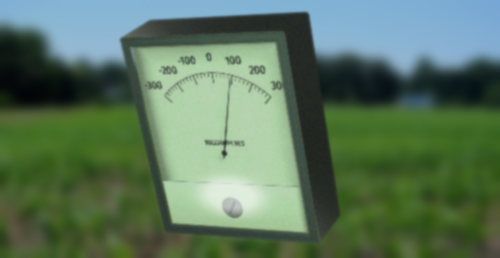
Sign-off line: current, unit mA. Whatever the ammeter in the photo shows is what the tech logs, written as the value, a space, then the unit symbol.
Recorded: 100 mA
